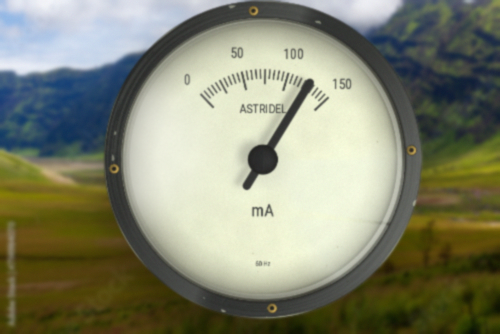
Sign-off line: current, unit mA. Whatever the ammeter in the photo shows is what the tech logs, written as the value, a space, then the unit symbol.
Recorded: 125 mA
